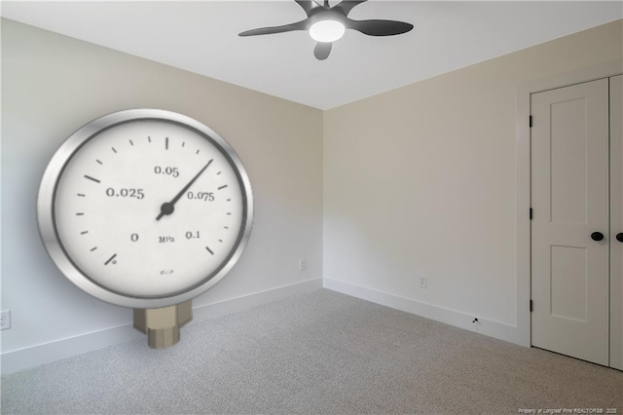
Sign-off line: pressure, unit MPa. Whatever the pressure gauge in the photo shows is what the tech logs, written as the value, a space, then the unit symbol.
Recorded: 0.065 MPa
